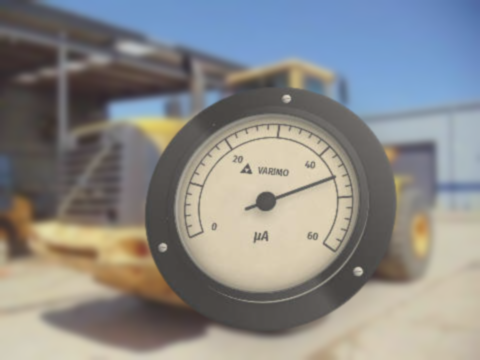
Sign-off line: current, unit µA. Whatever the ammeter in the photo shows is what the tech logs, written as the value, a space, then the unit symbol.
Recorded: 46 µA
